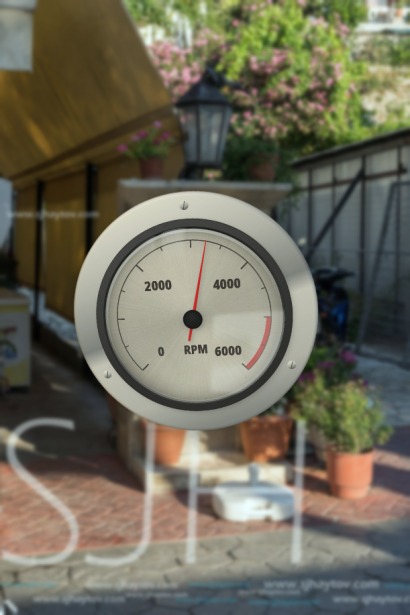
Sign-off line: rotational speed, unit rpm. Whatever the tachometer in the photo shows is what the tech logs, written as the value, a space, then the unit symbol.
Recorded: 3250 rpm
